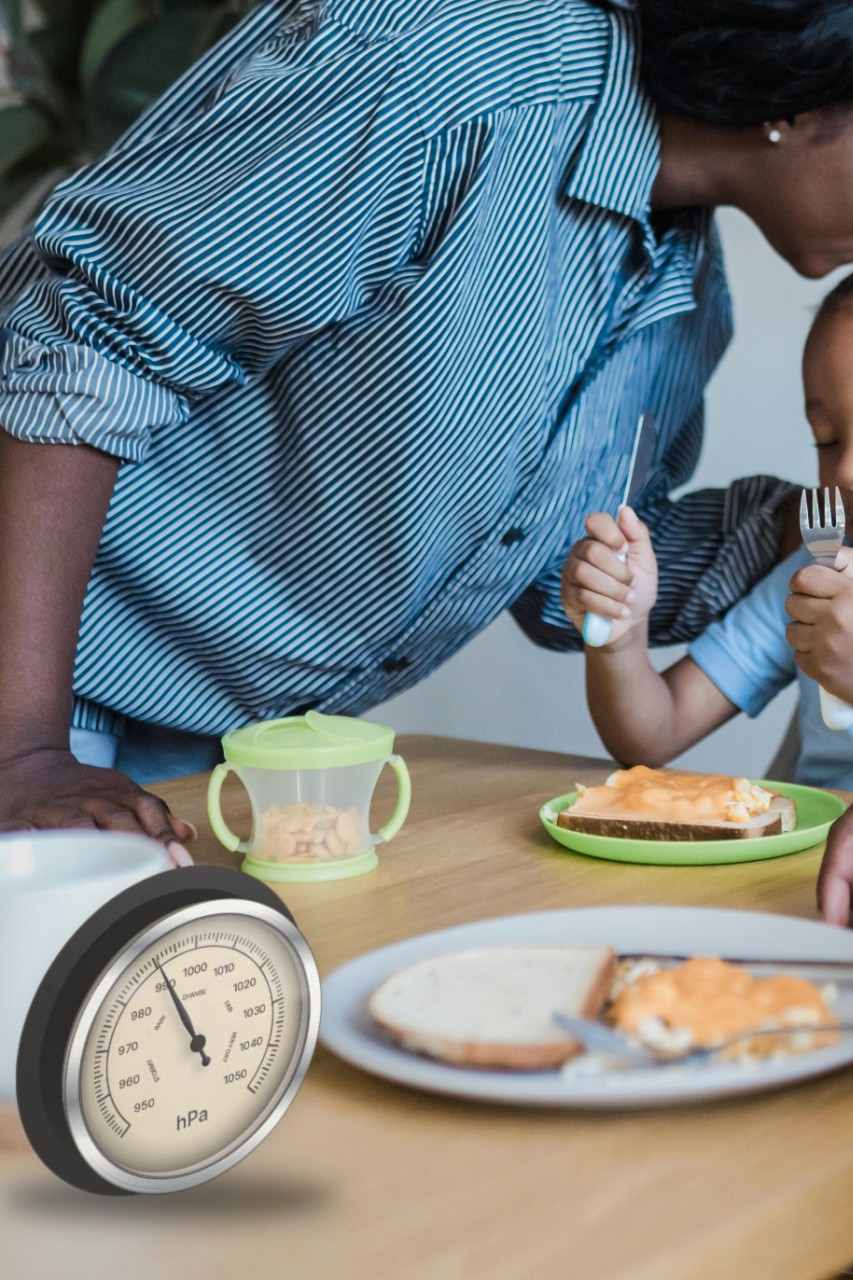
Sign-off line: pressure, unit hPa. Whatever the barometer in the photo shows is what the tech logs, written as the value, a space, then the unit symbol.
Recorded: 990 hPa
